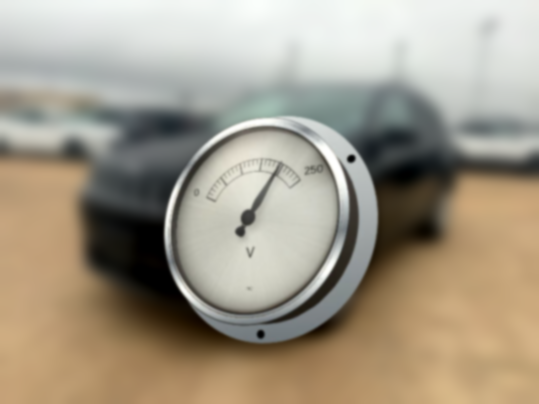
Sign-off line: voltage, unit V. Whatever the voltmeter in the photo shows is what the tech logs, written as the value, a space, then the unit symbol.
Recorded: 200 V
